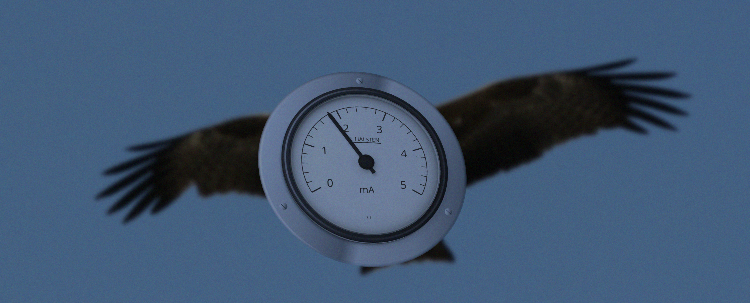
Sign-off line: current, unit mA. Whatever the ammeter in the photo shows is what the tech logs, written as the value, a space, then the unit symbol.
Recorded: 1.8 mA
